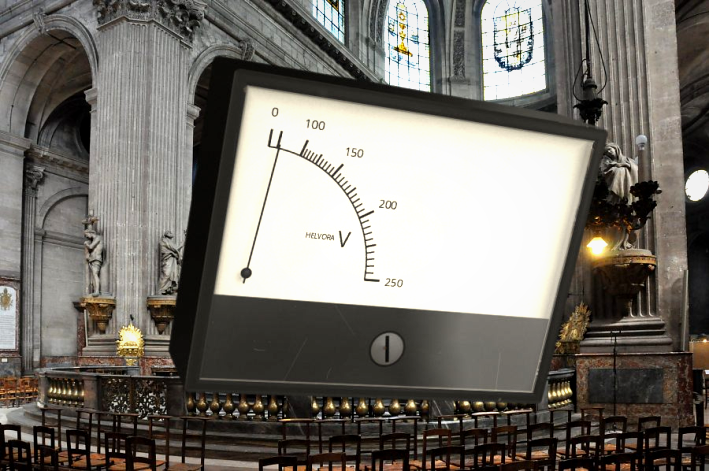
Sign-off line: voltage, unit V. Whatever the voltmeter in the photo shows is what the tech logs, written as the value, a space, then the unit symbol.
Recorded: 50 V
